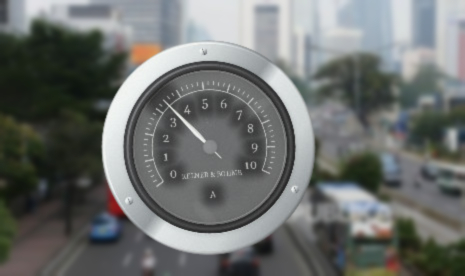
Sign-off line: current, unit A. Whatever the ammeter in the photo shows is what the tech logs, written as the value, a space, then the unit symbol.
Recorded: 3.4 A
